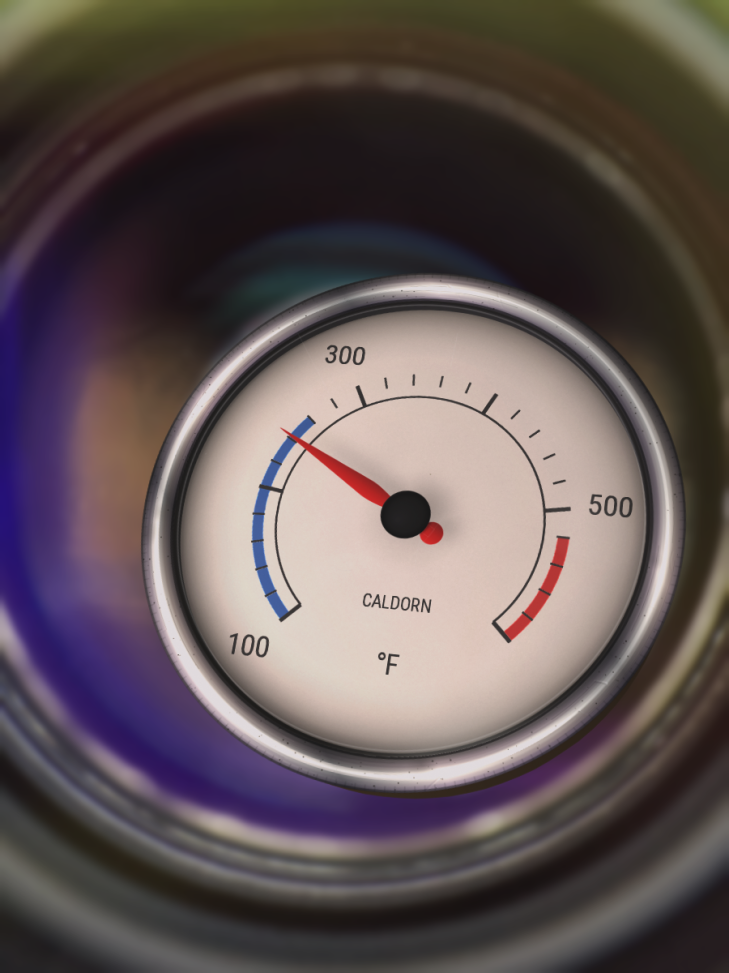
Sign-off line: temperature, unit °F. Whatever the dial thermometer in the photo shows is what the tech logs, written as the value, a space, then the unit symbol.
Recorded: 240 °F
